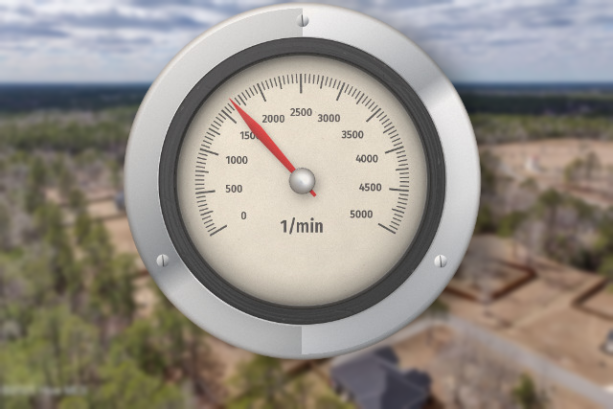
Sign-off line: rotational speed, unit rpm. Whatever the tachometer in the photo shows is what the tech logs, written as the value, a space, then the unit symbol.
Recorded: 1650 rpm
